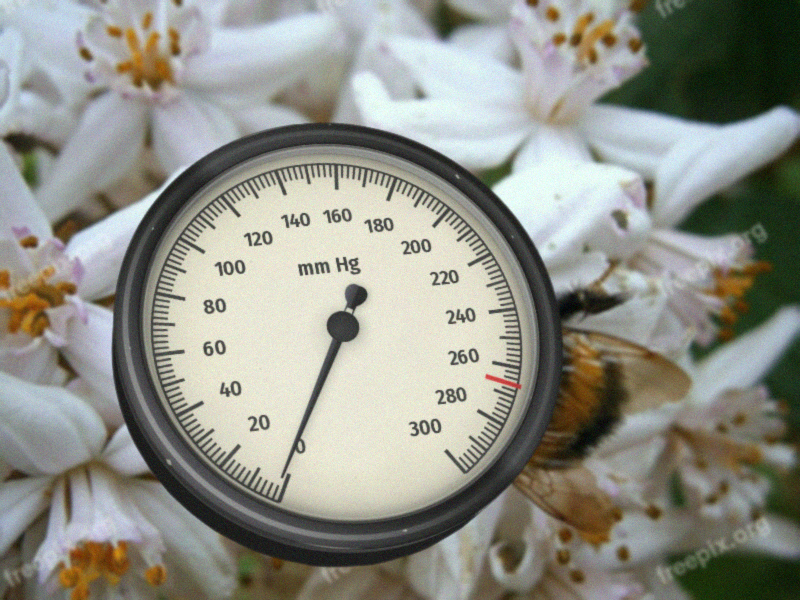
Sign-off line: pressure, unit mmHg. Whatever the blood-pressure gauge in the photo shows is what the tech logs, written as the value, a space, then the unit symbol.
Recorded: 2 mmHg
